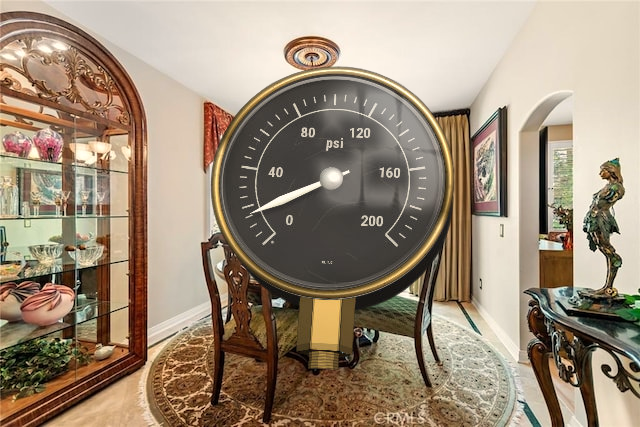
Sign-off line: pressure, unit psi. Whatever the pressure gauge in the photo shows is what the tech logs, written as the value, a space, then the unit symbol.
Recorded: 15 psi
